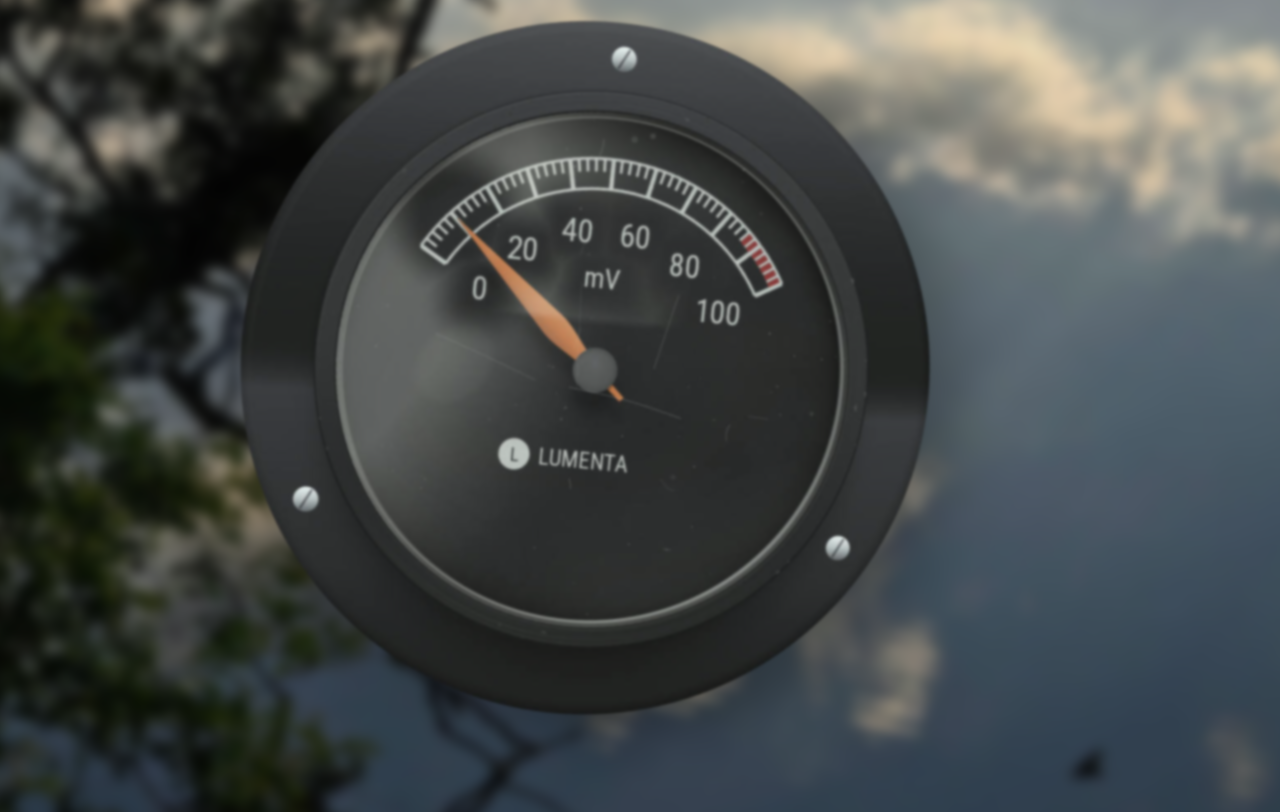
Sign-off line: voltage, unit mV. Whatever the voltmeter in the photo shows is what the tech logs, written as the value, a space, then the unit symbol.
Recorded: 10 mV
